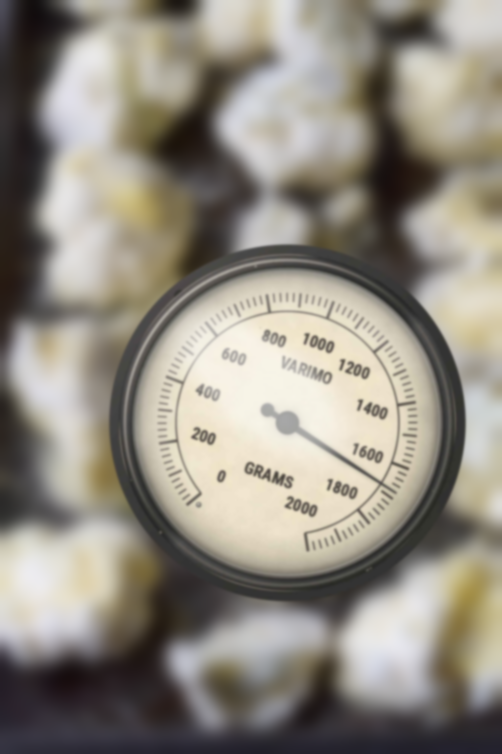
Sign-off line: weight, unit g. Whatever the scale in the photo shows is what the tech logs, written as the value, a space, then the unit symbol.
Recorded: 1680 g
